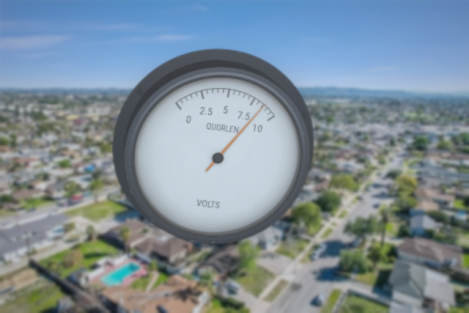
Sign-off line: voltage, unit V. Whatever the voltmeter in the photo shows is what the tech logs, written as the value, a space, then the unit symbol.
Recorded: 8.5 V
